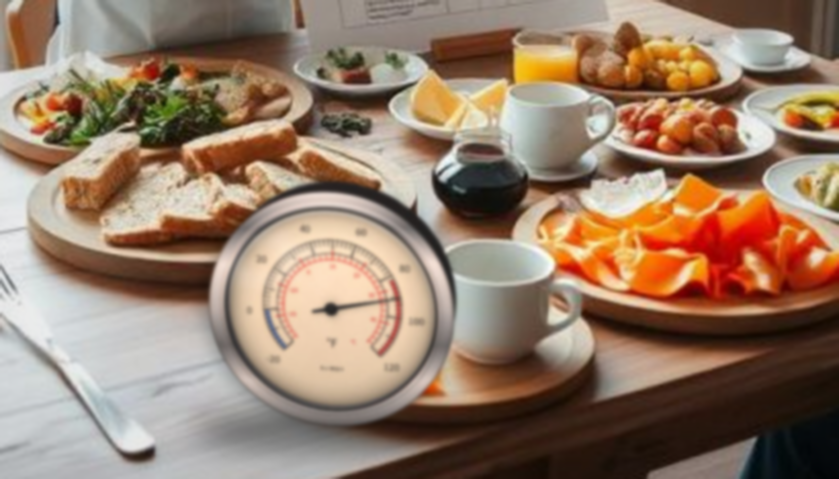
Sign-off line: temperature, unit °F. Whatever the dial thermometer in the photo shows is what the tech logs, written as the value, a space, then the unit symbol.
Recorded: 90 °F
